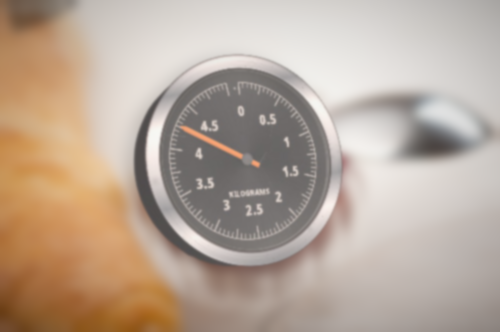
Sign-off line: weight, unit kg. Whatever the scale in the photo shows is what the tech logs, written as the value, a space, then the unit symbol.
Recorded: 4.25 kg
